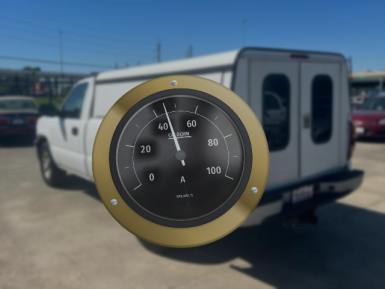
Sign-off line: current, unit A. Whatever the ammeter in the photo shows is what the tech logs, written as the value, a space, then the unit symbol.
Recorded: 45 A
